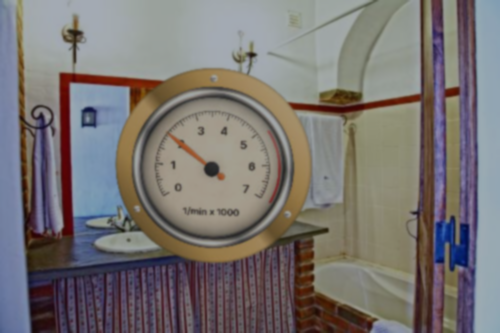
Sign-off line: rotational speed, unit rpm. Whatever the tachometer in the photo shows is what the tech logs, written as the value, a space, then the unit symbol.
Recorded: 2000 rpm
